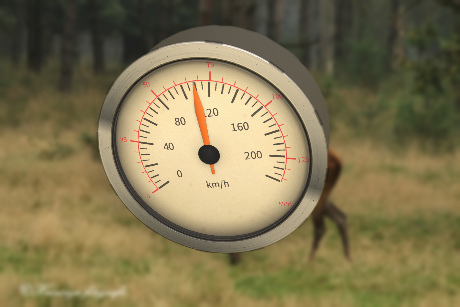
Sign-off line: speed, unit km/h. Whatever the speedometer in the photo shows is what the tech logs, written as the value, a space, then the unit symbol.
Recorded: 110 km/h
